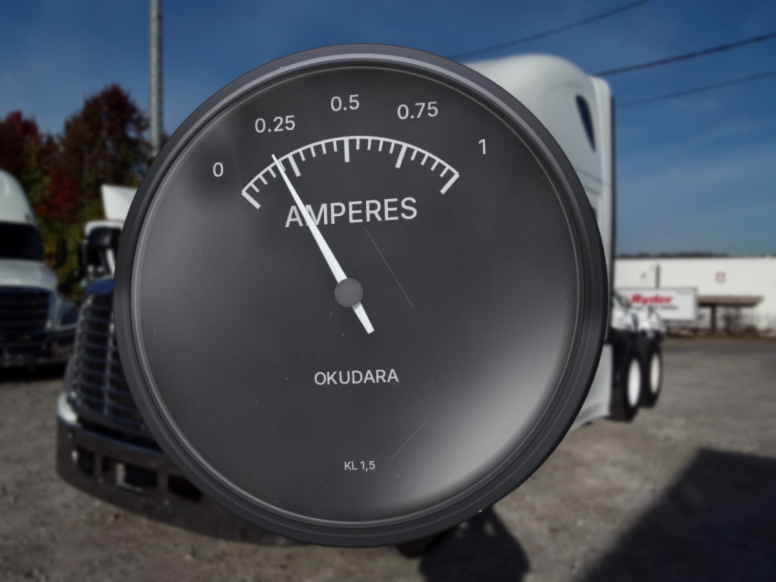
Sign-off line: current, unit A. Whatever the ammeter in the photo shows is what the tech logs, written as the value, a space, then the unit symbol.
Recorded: 0.2 A
